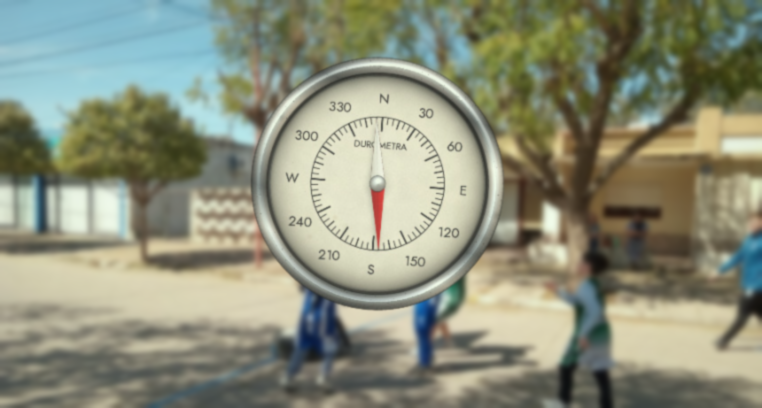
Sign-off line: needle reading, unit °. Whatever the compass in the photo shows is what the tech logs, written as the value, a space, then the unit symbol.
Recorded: 175 °
